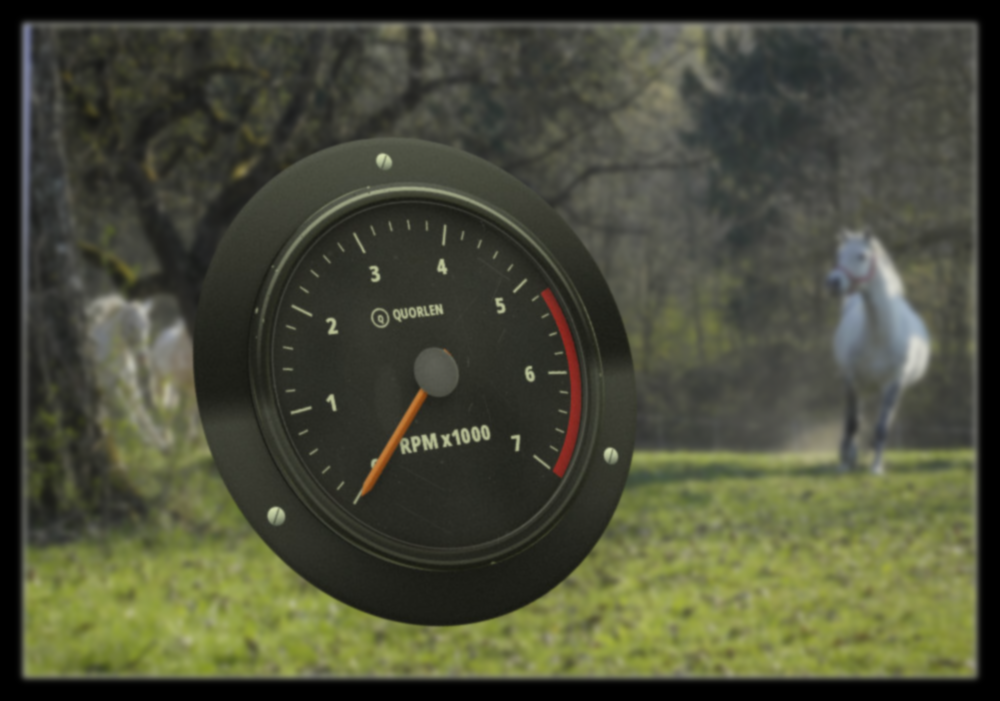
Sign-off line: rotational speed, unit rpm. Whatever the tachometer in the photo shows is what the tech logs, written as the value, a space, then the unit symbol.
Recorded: 0 rpm
